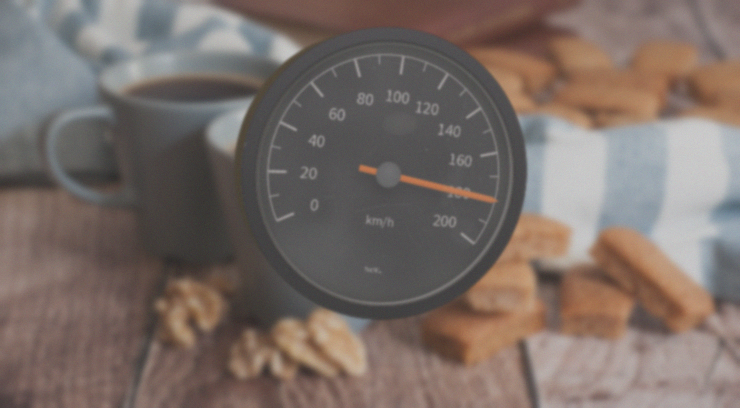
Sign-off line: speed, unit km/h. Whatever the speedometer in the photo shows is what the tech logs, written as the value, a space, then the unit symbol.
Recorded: 180 km/h
